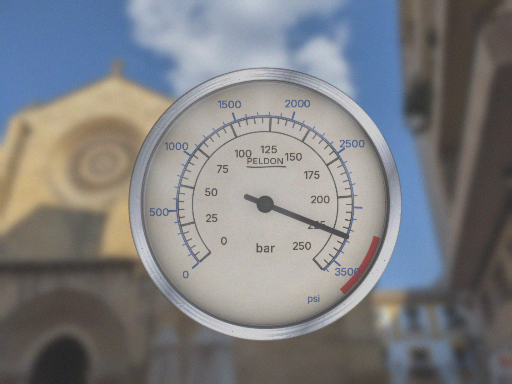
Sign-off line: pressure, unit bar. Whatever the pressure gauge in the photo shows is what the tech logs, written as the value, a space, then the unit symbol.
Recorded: 225 bar
